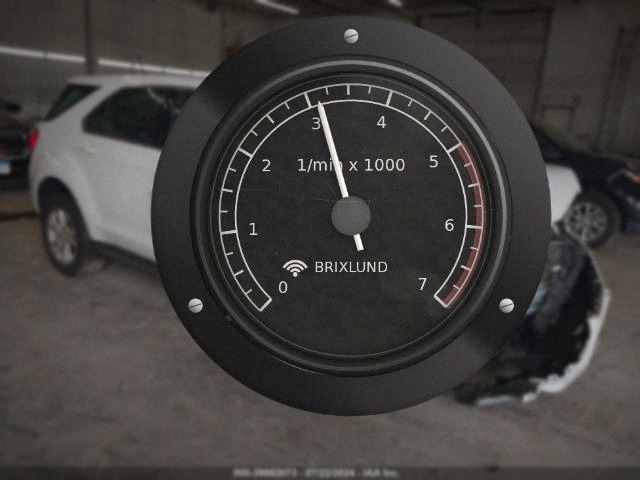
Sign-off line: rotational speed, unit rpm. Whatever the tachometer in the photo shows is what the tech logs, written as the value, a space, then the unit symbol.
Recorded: 3125 rpm
